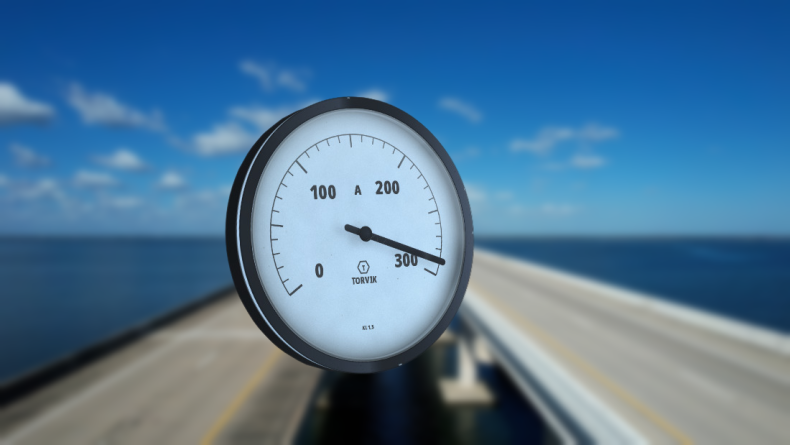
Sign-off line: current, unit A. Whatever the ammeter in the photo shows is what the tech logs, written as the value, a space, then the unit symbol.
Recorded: 290 A
